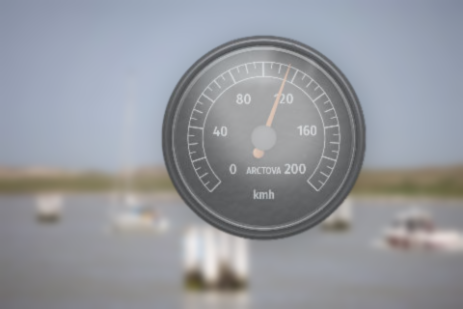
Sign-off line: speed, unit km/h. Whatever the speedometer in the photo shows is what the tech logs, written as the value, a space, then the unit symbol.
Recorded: 115 km/h
